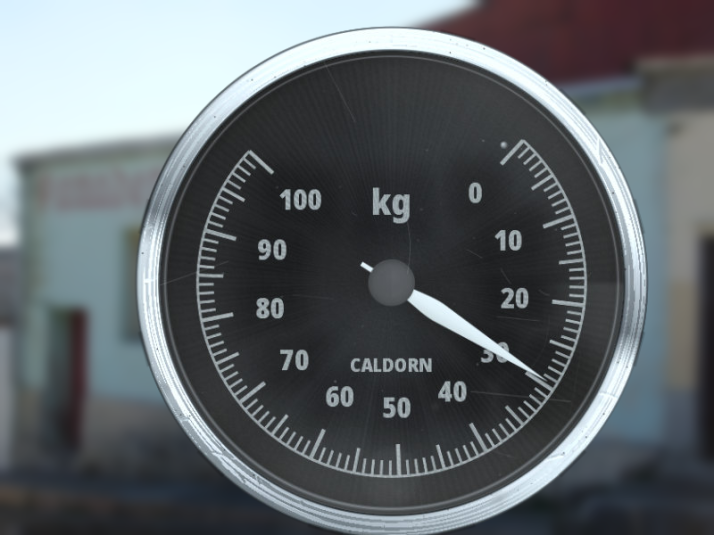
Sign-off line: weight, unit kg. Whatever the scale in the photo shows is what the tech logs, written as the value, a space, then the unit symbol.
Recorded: 29.5 kg
